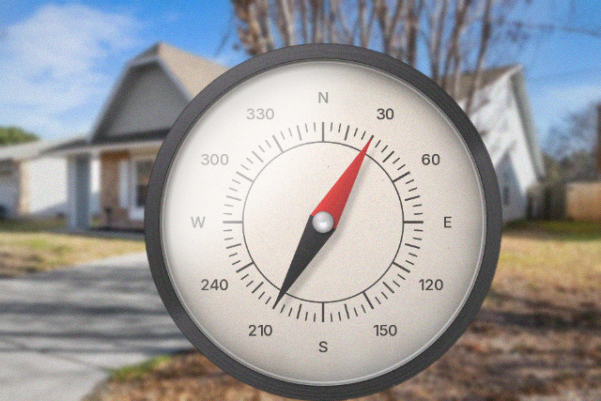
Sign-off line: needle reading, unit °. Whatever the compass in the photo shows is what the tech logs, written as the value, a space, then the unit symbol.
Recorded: 30 °
